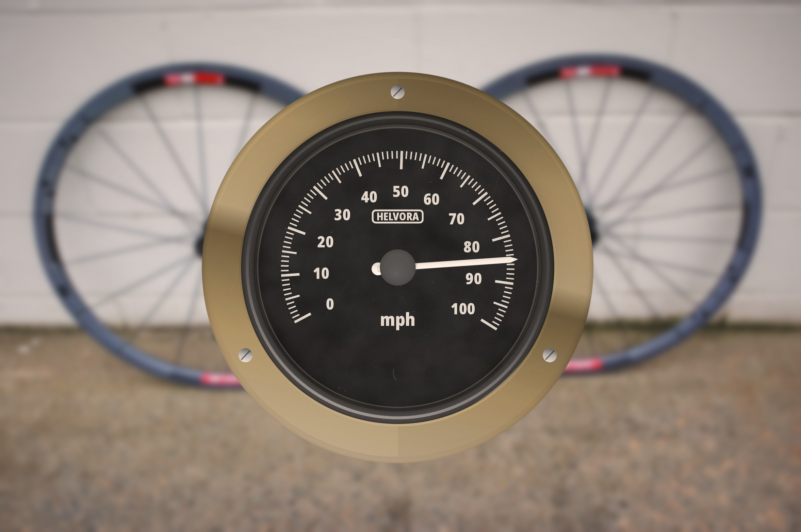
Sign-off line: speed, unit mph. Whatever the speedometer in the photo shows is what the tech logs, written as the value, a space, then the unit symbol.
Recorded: 85 mph
